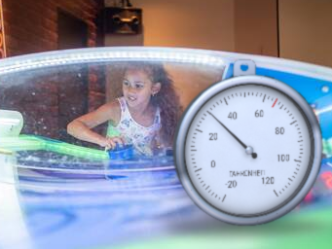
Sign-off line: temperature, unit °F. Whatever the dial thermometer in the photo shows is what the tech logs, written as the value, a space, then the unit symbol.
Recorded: 30 °F
